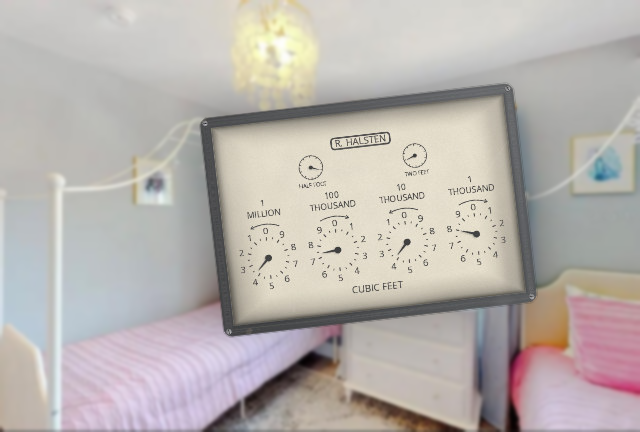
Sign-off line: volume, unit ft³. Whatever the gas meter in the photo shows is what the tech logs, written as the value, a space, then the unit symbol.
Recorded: 373800 ft³
